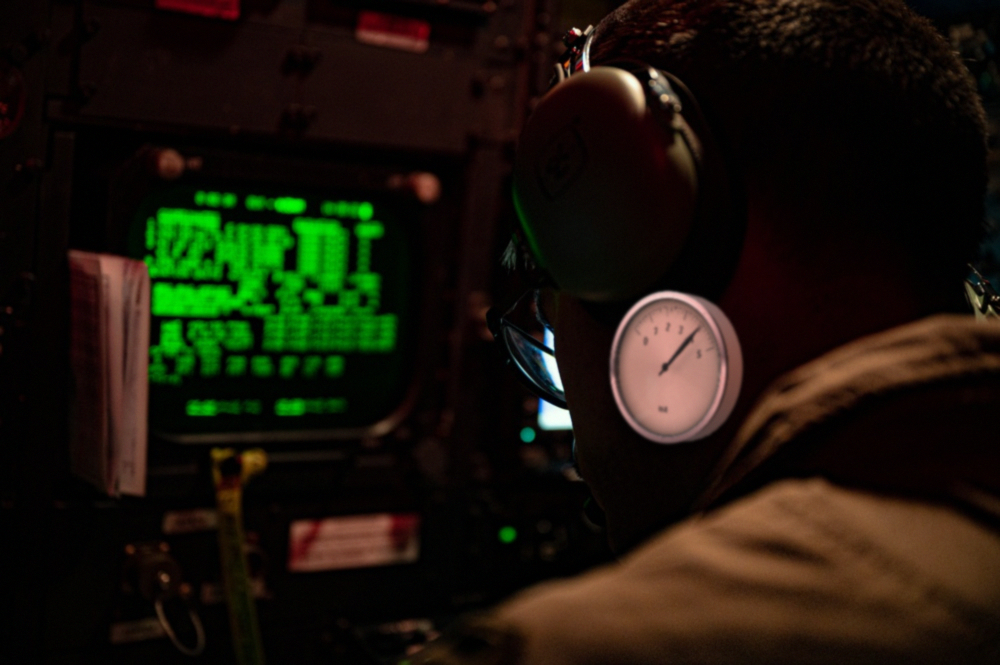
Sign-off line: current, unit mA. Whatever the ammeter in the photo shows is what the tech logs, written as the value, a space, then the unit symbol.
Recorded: 4 mA
